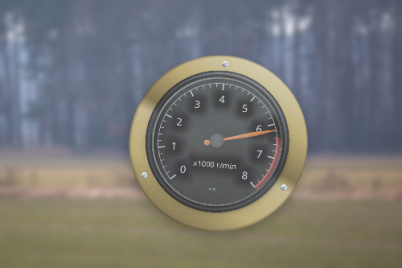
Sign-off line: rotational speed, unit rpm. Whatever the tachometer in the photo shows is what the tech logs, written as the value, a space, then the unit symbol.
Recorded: 6200 rpm
